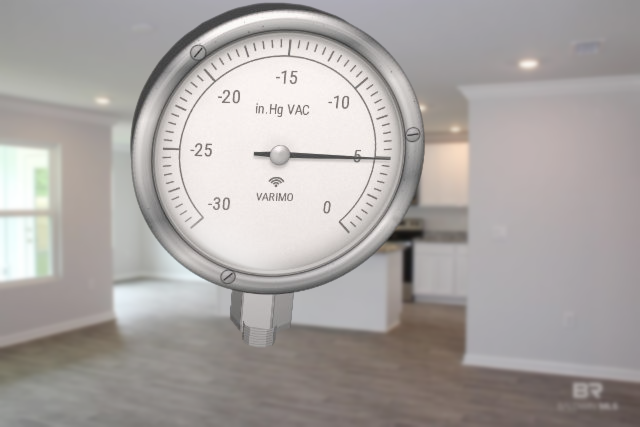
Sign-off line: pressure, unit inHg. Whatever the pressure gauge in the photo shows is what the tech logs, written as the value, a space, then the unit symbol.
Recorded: -5 inHg
